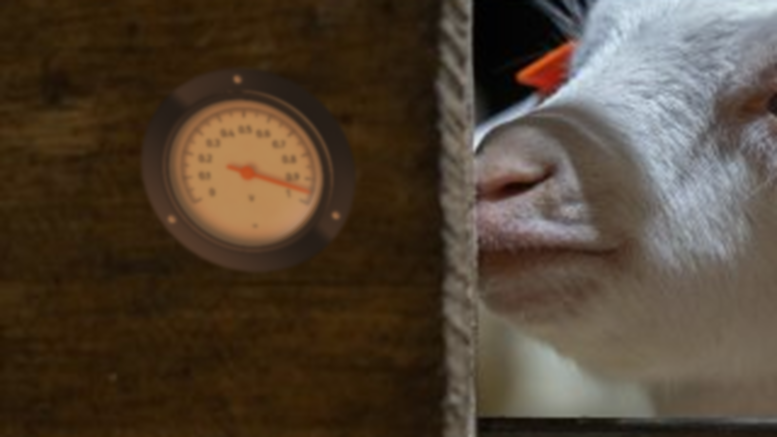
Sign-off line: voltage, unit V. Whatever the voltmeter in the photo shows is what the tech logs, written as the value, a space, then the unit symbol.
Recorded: 0.95 V
